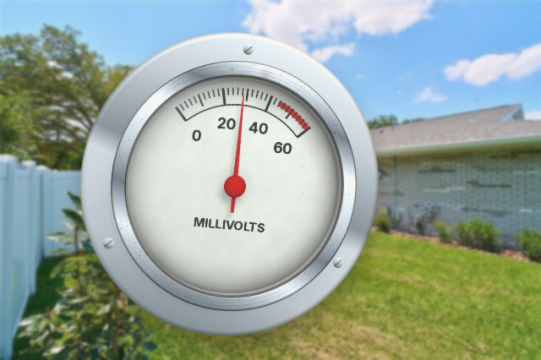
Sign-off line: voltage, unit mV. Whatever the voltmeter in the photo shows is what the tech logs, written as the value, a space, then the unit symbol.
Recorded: 28 mV
